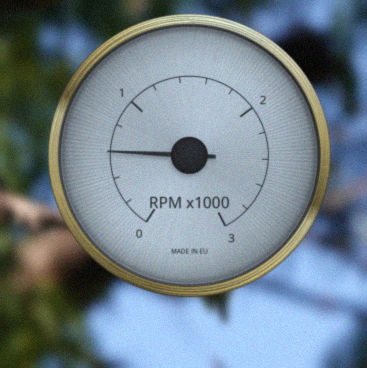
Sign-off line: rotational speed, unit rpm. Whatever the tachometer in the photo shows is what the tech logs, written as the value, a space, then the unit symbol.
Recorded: 600 rpm
